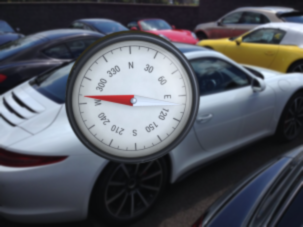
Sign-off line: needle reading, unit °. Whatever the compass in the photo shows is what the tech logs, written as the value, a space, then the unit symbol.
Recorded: 280 °
